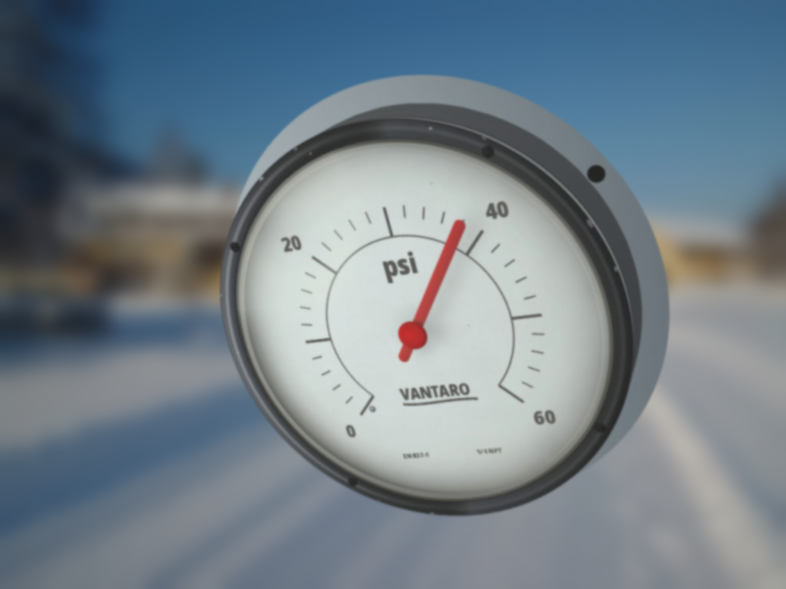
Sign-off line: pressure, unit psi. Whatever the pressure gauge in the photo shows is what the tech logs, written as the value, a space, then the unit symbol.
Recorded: 38 psi
